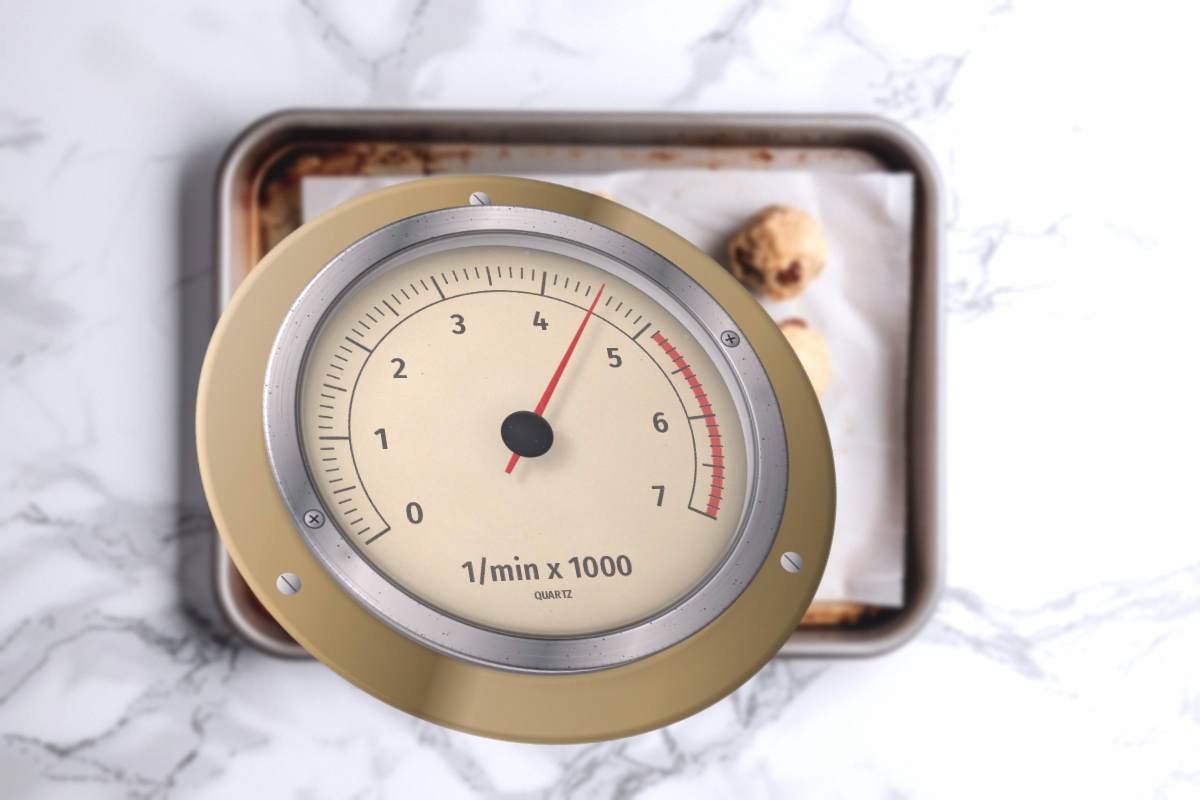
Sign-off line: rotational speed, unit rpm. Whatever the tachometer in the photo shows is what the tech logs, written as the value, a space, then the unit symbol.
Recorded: 4500 rpm
